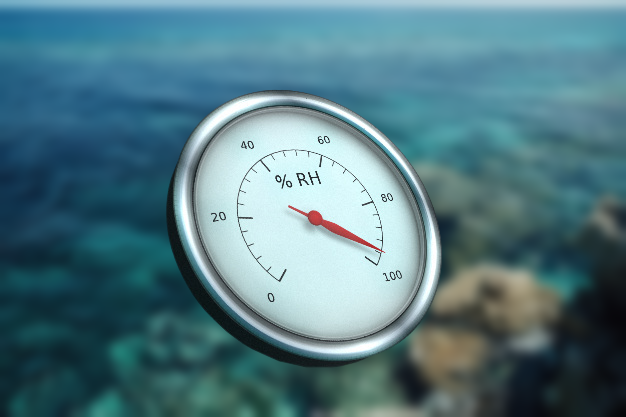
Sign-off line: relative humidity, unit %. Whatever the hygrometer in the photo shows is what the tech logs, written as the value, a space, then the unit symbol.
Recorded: 96 %
